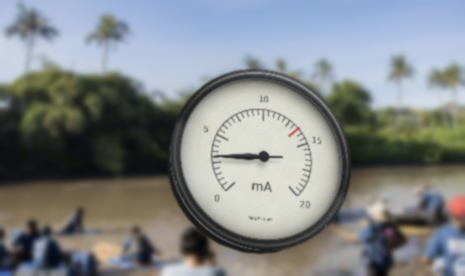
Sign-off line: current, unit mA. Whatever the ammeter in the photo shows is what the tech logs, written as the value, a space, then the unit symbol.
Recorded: 3 mA
